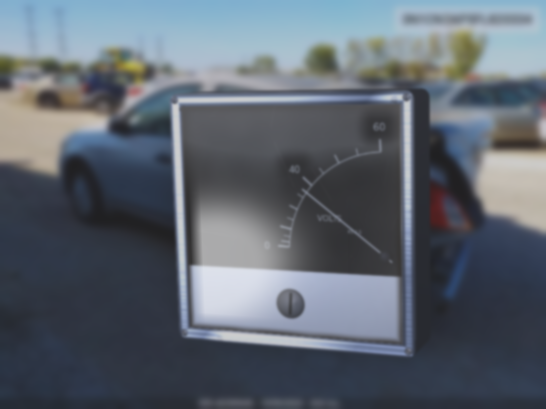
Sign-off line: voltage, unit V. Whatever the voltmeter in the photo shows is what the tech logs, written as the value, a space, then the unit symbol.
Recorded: 37.5 V
